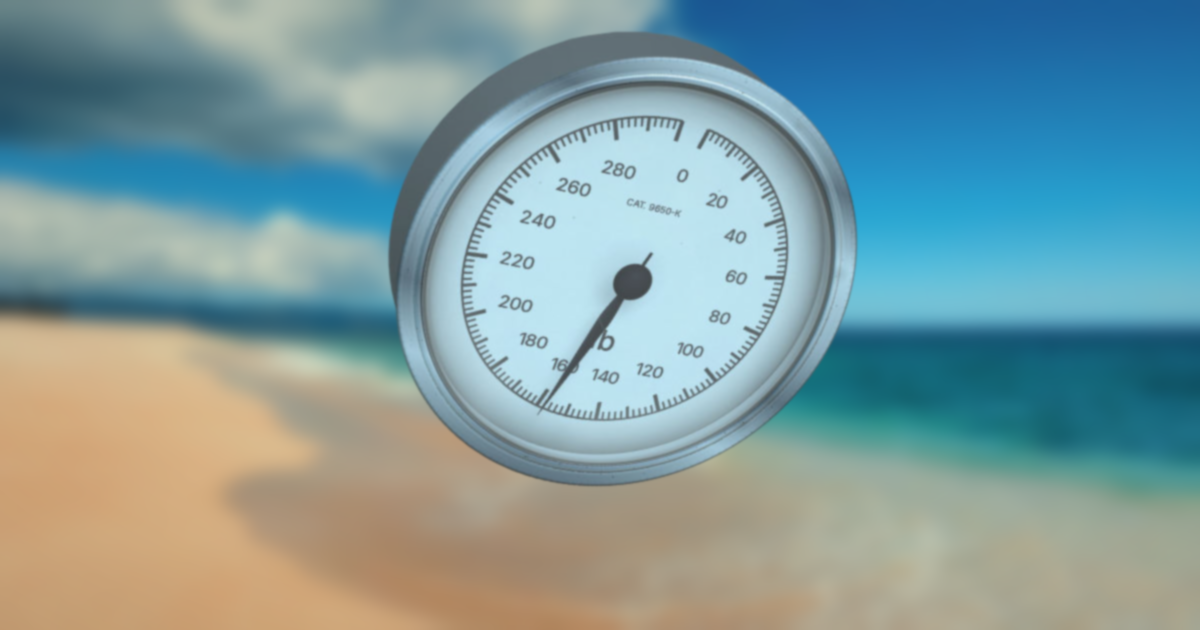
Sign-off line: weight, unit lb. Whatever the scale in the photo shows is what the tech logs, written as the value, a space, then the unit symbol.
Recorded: 160 lb
